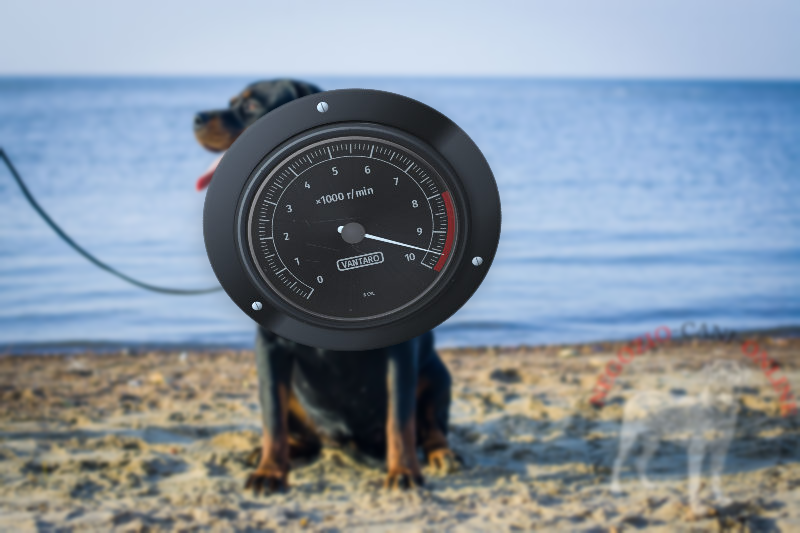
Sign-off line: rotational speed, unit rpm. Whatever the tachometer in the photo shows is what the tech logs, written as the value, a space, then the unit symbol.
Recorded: 9500 rpm
